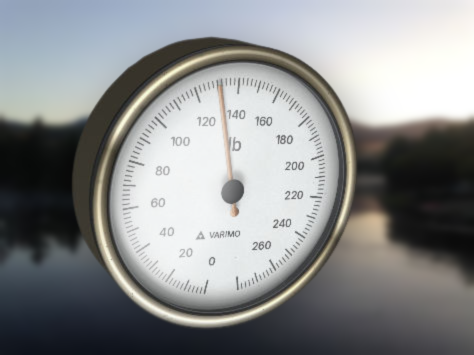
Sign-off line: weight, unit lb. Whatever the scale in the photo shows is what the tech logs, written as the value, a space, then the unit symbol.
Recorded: 130 lb
